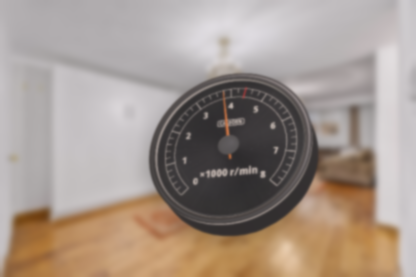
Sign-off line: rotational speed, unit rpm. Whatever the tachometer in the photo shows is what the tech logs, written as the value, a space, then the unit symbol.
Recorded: 3800 rpm
